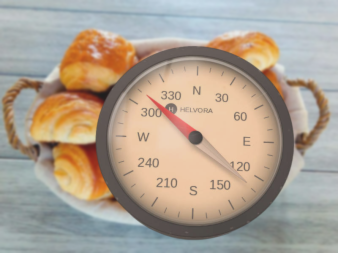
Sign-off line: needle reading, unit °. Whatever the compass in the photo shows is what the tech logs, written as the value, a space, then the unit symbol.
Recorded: 310 °
